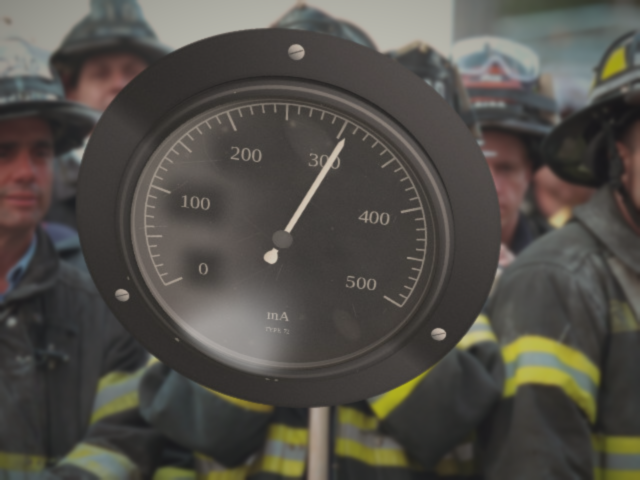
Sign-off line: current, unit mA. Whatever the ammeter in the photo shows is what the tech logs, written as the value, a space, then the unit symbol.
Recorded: 305 mA
